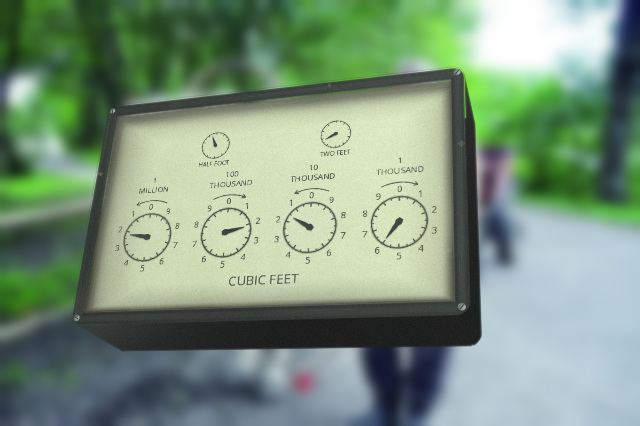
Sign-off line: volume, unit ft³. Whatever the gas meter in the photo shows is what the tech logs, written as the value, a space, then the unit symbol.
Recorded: 221600 ft³
